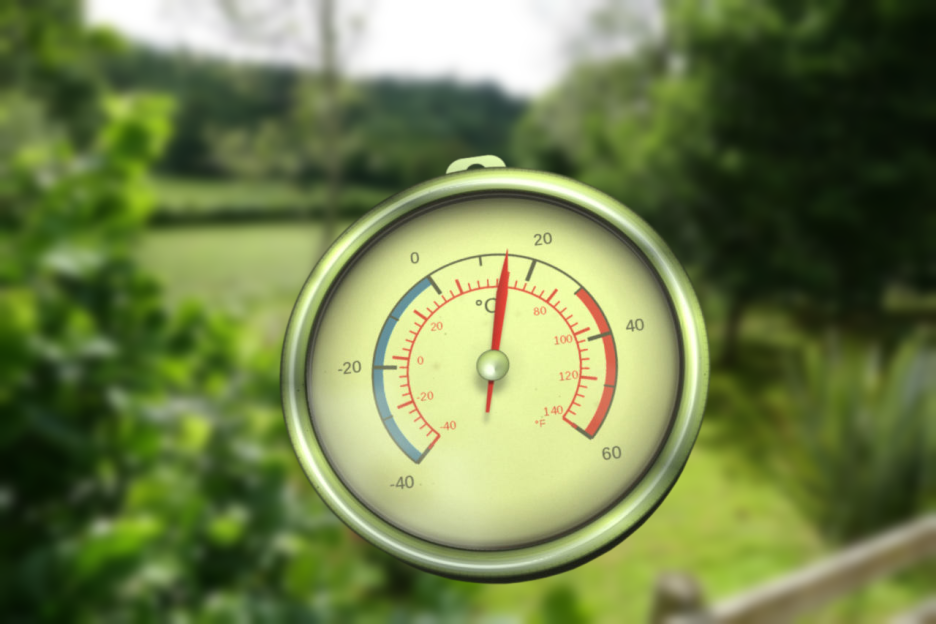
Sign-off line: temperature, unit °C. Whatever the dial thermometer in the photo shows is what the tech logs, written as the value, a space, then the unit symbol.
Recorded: 15 °C
